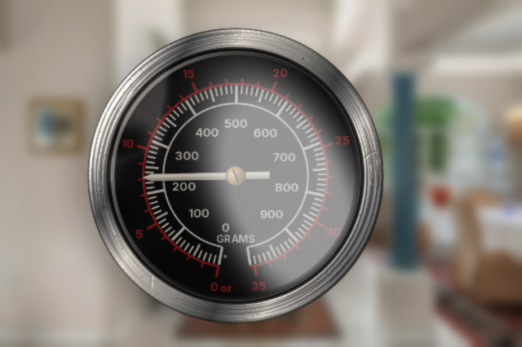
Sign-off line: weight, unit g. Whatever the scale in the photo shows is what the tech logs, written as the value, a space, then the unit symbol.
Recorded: 230 g
